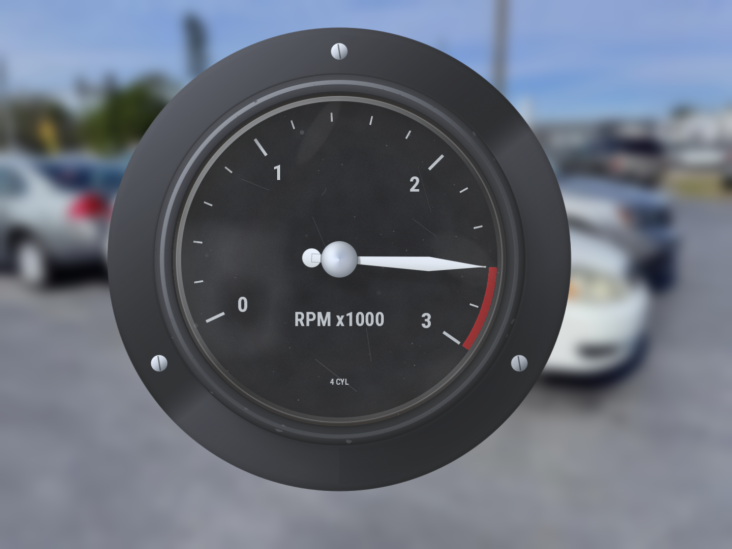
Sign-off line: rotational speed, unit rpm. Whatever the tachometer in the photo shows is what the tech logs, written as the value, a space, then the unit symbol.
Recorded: 2600 rpm
